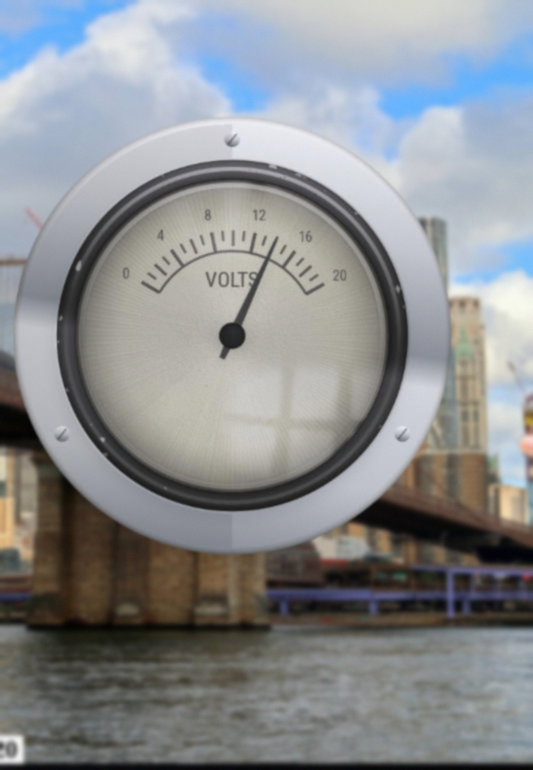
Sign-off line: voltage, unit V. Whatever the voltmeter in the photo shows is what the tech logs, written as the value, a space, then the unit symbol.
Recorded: 14 V
